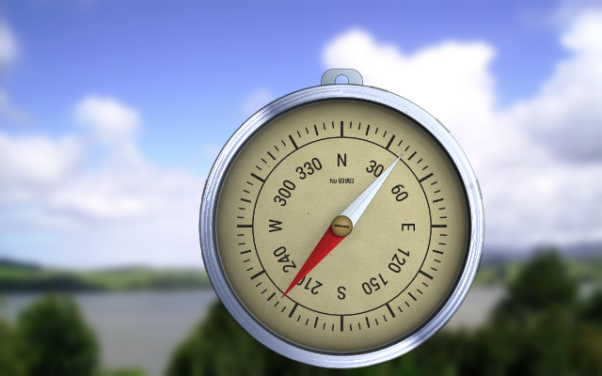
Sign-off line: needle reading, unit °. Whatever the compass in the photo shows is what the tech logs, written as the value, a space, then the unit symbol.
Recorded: 220 °
